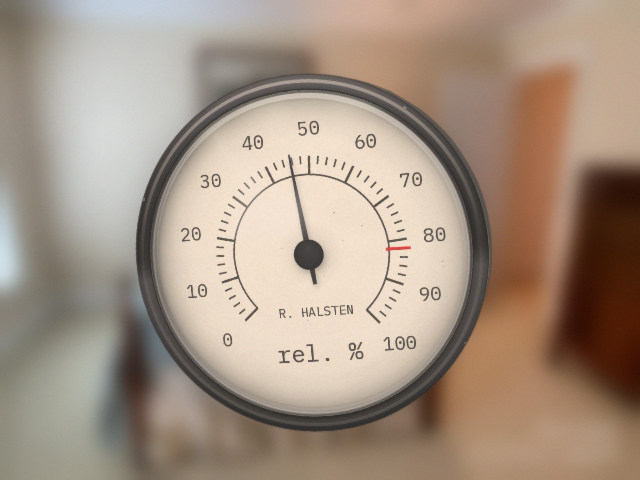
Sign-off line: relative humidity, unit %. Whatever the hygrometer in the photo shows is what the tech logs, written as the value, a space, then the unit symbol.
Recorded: 46 %
